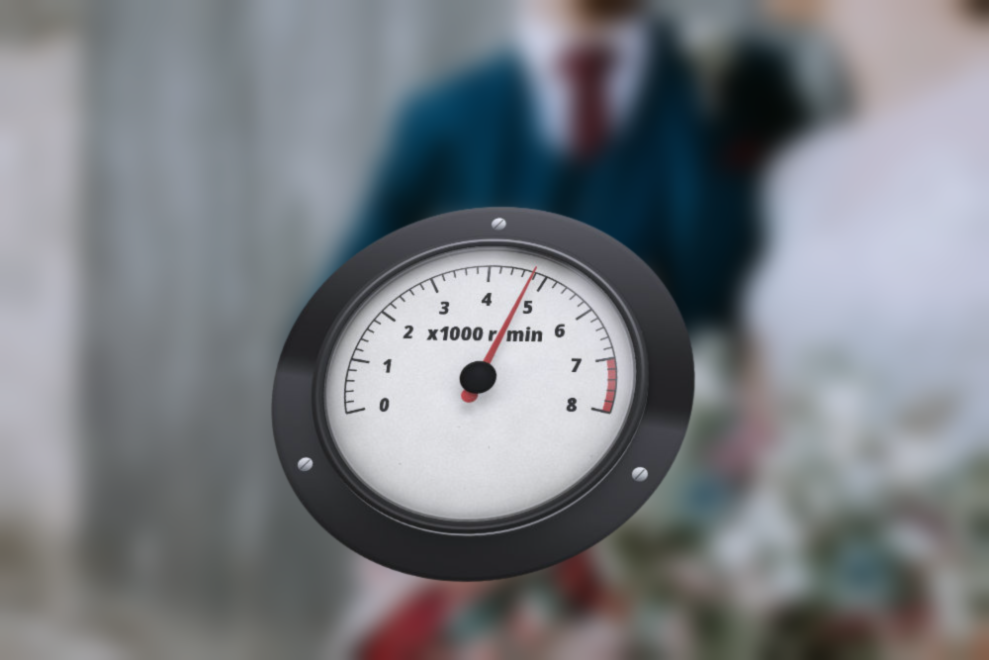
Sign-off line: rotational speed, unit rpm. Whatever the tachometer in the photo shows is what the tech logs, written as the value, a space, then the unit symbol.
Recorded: 4800 rpm
